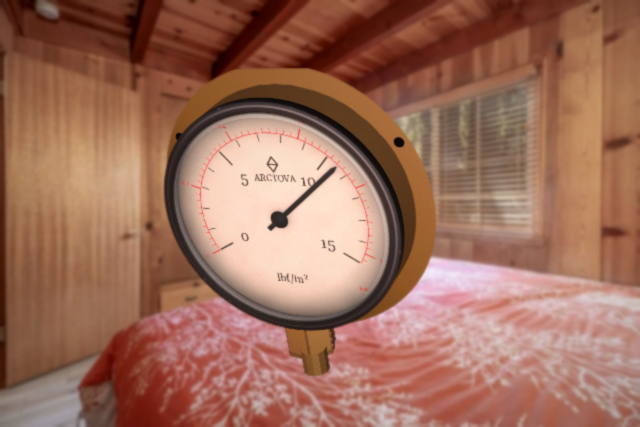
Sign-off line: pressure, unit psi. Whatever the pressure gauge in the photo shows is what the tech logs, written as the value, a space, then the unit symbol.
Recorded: 10.5 psi
